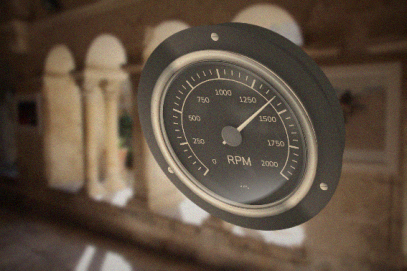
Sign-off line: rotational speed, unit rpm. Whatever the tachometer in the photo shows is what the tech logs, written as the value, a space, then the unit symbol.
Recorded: 1400 rpm
